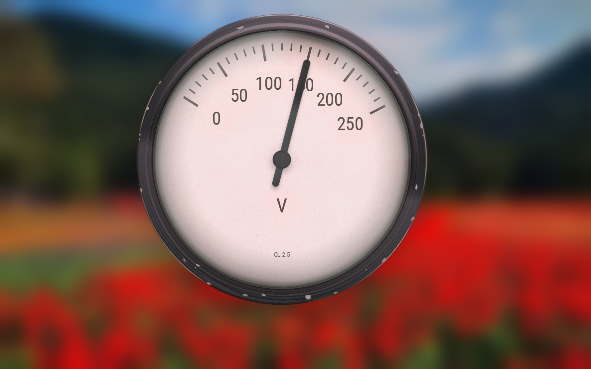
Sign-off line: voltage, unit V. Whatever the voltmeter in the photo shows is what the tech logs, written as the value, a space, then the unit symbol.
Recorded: 150 V
